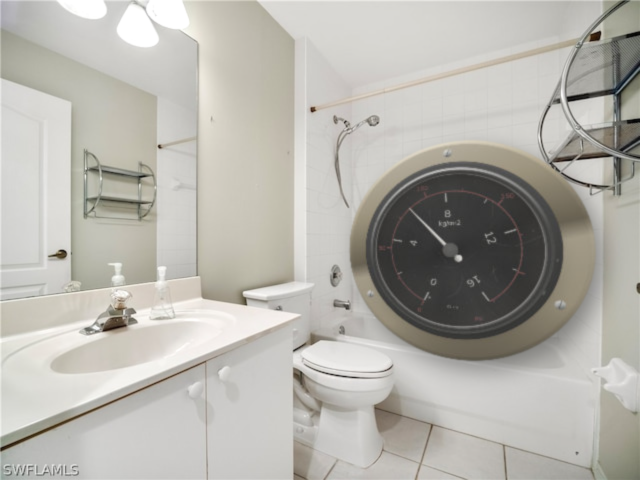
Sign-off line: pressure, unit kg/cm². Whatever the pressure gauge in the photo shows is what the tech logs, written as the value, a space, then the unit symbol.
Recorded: 6 kg/cm²
